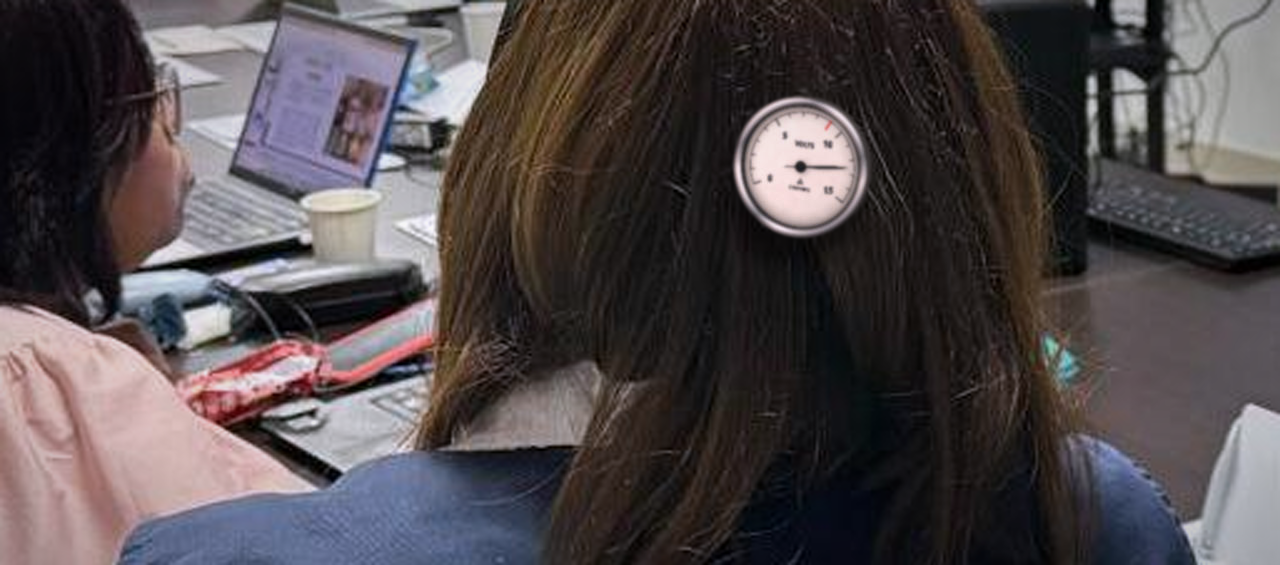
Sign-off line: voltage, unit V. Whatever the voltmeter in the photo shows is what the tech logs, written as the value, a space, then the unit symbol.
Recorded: 12.5 V
